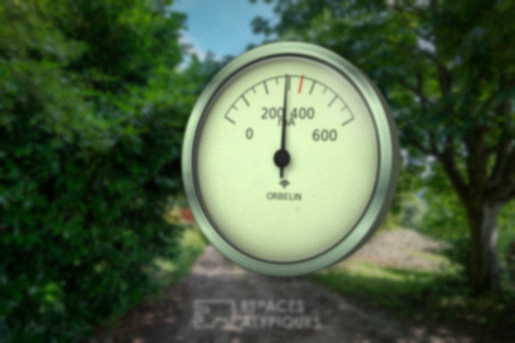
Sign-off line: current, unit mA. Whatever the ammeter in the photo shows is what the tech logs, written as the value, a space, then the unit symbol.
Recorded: 300 mA
